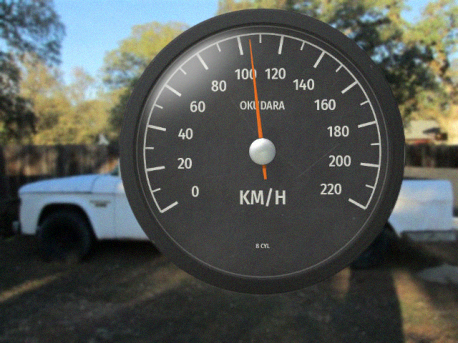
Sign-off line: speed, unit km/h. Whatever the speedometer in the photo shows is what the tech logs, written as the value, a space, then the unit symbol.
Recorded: 105 km/h
